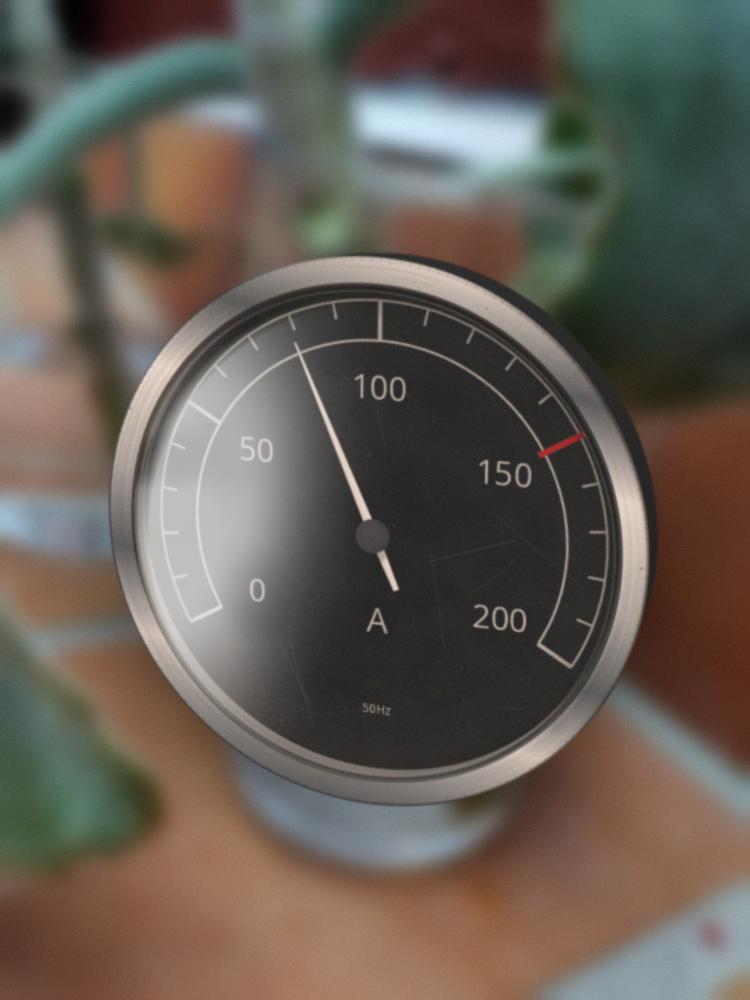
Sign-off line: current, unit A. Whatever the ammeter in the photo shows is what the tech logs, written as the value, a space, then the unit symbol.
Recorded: 80 A
